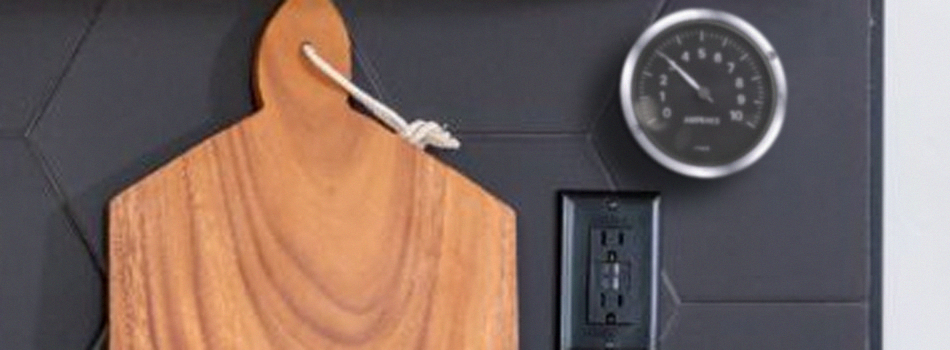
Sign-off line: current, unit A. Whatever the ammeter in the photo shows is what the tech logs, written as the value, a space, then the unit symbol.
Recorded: 3 A
